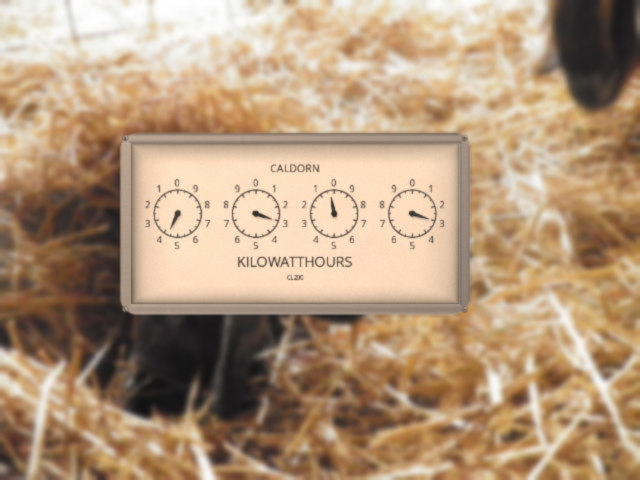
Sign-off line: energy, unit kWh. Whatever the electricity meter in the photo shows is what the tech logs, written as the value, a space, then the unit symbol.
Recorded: 4303 kWh
